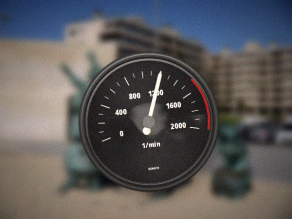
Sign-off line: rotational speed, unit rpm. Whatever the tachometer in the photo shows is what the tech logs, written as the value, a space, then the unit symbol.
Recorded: 1200 rpm
